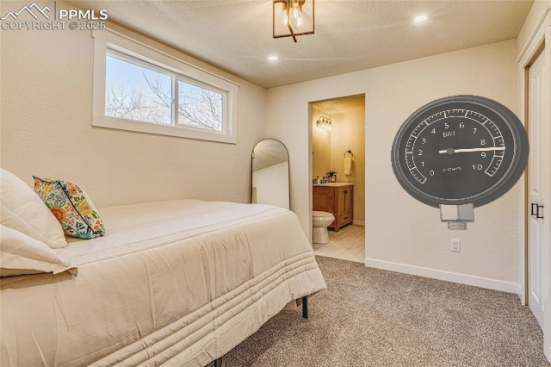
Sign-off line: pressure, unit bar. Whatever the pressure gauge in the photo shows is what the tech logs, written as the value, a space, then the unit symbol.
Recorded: 8.6 bar
